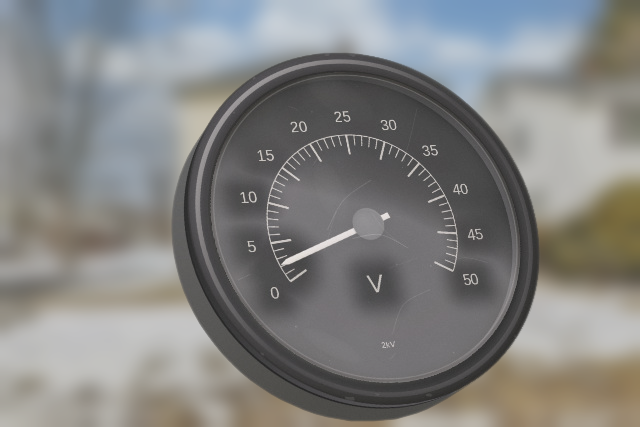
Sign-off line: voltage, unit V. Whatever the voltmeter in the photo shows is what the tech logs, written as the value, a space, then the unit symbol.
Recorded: 2 V
